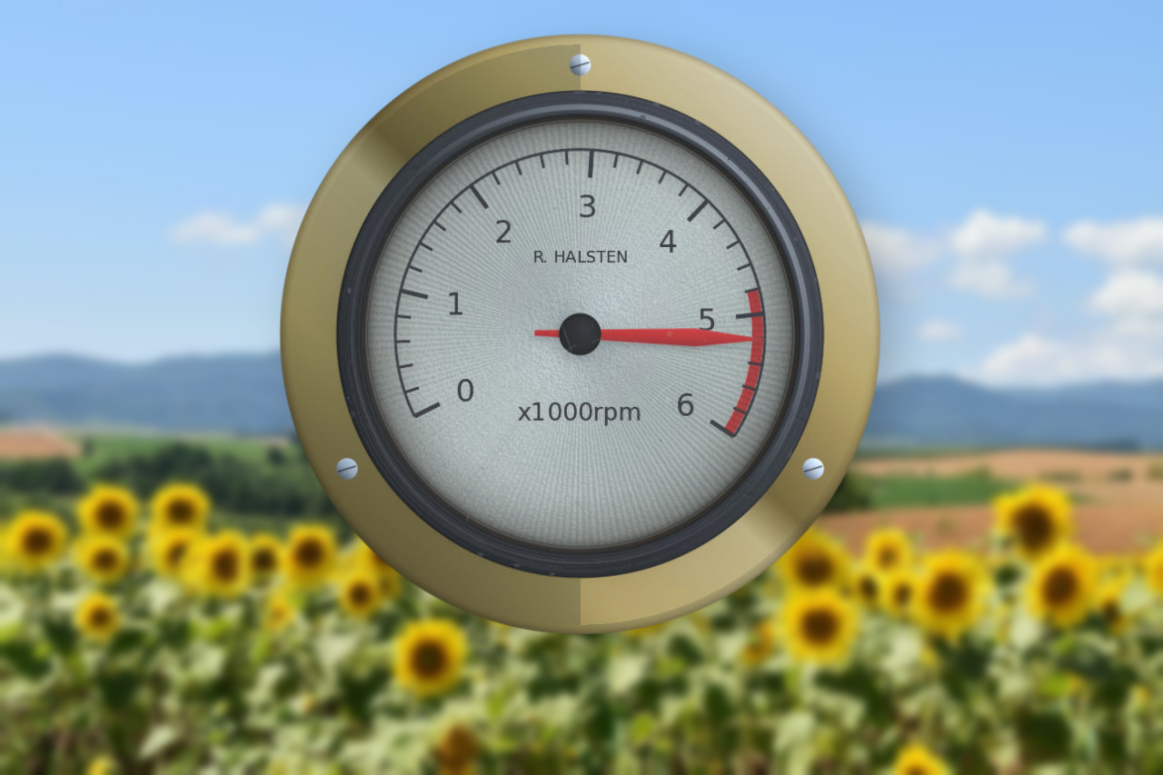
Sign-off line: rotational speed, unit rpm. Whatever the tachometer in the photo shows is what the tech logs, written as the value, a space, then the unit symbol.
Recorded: 5200 rpm
